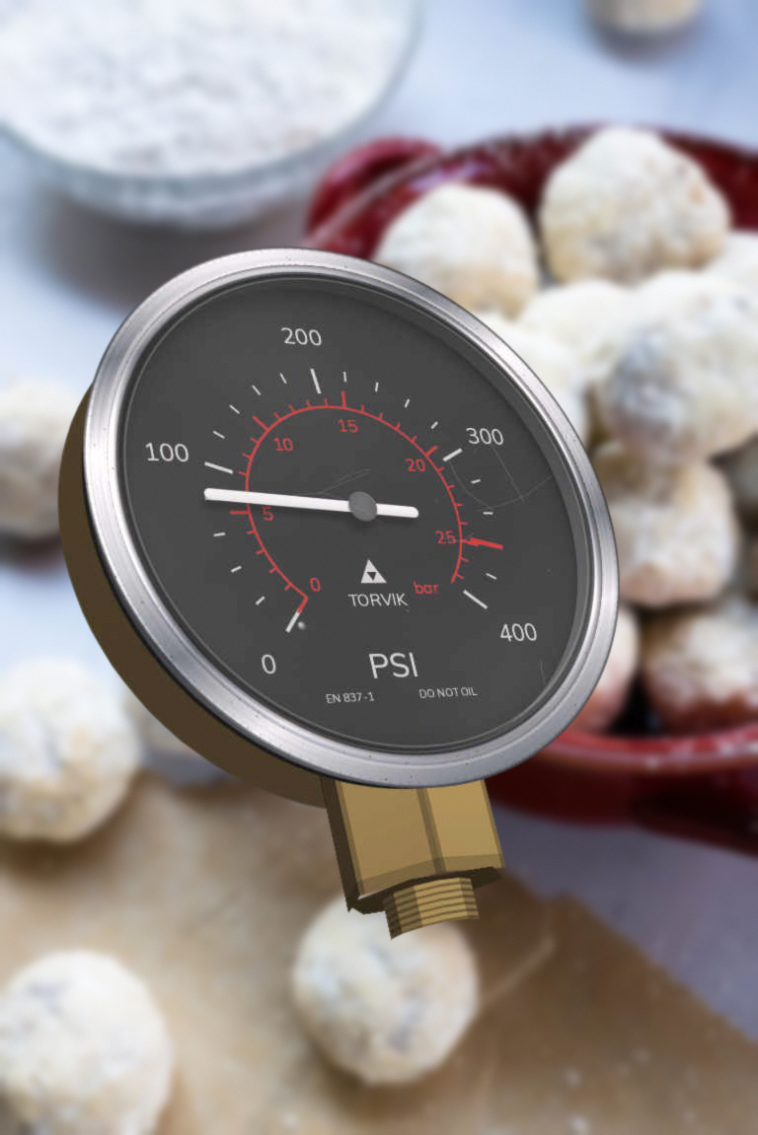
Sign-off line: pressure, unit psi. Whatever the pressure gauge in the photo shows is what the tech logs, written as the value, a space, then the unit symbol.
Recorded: 80 psi
